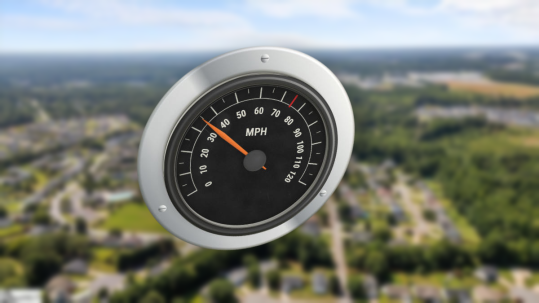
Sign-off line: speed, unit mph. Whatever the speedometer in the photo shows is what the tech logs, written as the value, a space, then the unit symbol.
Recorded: 35 mph
